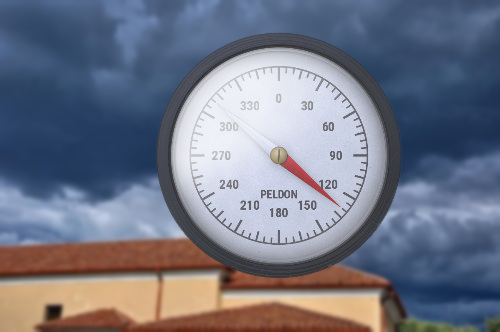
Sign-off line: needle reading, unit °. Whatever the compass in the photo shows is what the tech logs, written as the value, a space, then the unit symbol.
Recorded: 130 °
